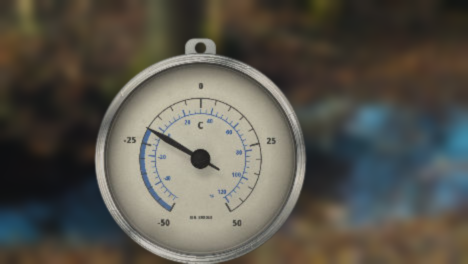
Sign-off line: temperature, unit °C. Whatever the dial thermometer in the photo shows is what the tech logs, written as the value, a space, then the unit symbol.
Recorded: -20 °C
